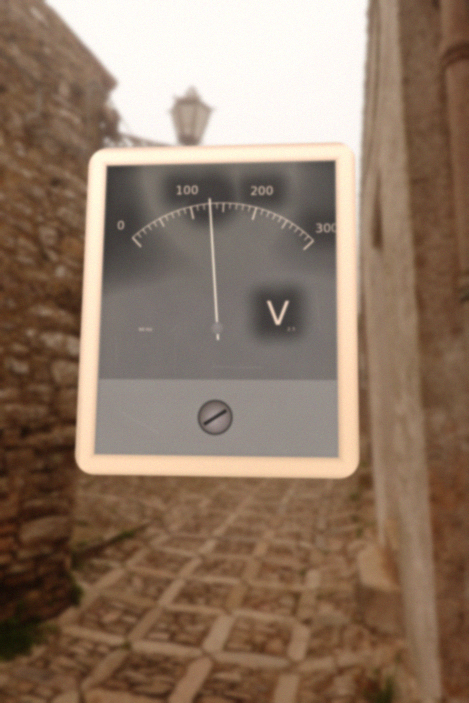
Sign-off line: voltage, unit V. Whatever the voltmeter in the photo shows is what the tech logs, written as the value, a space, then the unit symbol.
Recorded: 130 V
